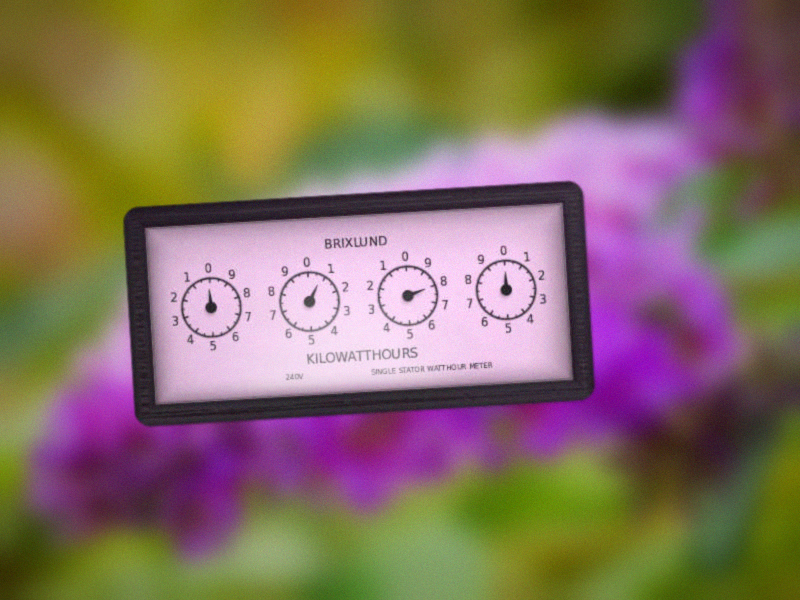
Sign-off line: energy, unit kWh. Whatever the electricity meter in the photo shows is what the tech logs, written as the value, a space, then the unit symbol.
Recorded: 80 kWh
